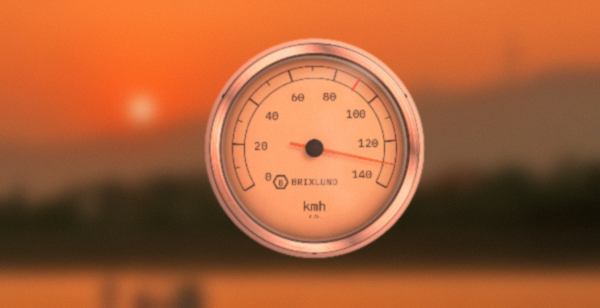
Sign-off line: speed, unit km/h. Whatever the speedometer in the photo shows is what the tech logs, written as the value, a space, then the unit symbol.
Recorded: 130 km/h
